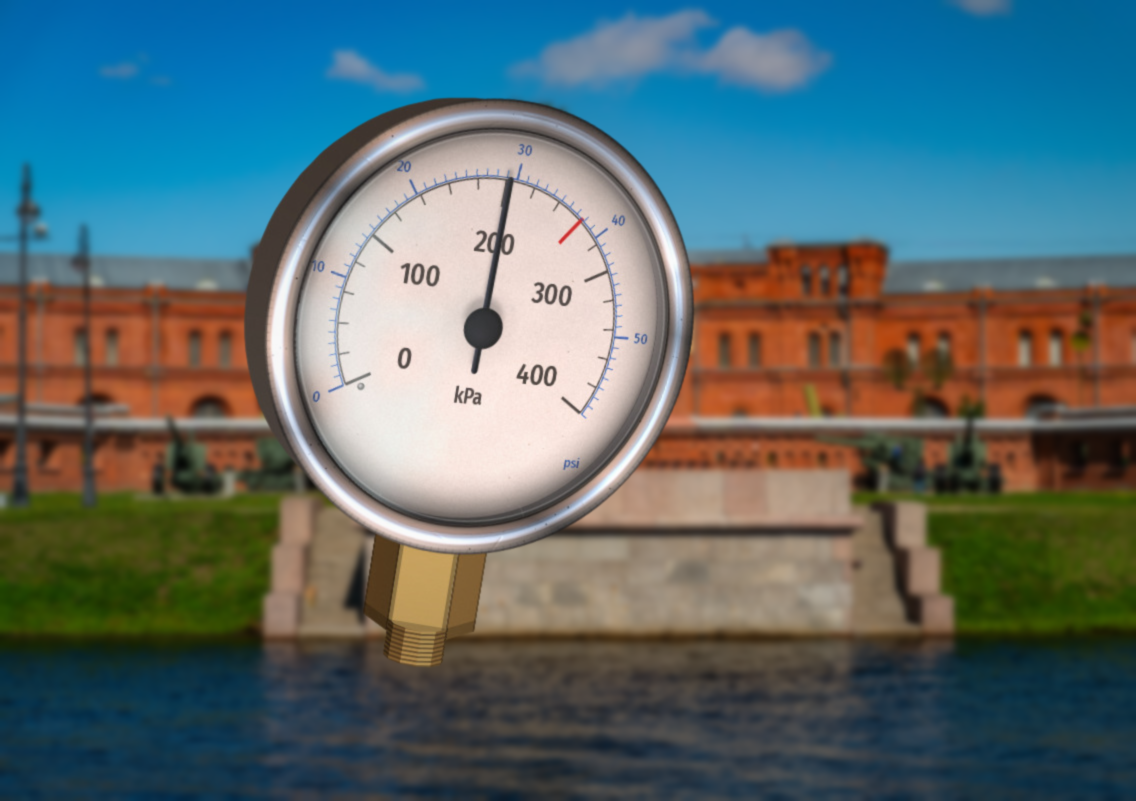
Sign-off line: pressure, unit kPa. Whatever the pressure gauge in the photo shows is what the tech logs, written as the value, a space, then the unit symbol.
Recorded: 200 kPa
